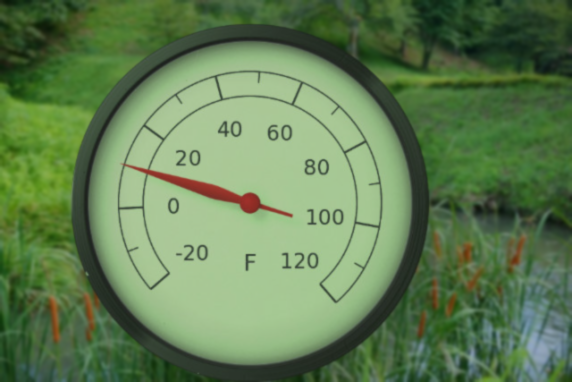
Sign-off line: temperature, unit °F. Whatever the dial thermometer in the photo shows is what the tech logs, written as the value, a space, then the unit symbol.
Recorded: 10 °F
